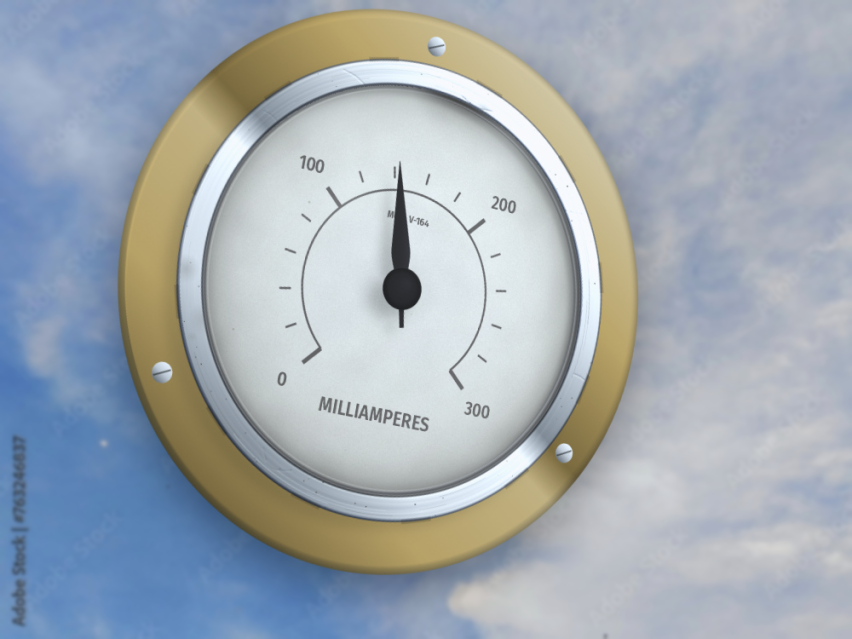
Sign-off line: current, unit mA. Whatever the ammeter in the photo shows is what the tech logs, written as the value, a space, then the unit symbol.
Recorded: 140 mA
